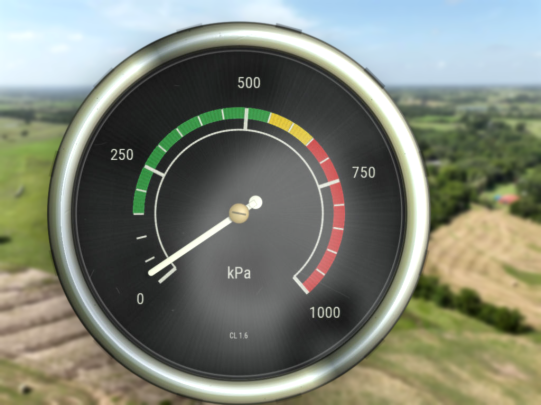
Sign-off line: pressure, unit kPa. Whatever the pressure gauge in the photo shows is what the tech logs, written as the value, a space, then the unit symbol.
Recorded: 25 kPa
